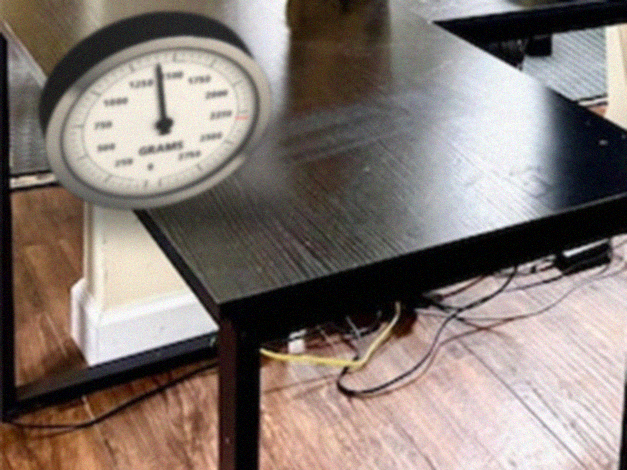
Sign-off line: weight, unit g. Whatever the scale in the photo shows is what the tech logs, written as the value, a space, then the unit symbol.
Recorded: 1400 g
